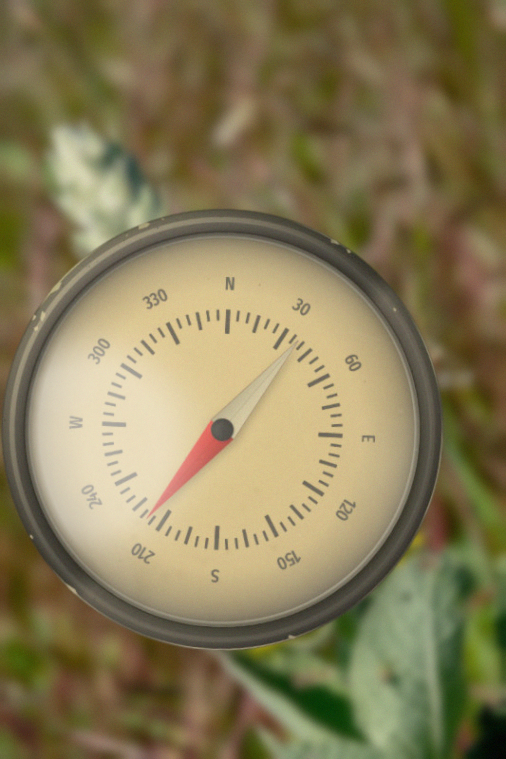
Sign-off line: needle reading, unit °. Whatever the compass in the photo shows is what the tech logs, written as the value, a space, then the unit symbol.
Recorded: 217.5 °
